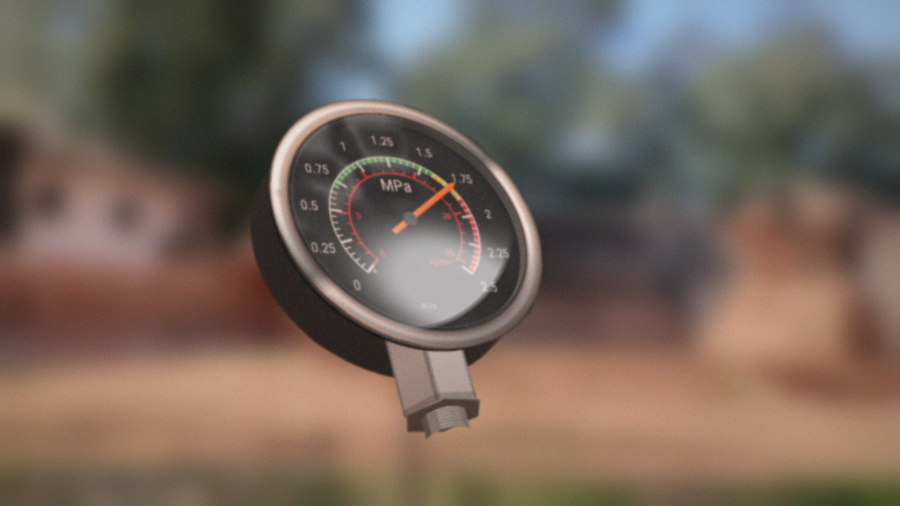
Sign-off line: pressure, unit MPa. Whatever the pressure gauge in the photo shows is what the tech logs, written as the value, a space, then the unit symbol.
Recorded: 1.75 MPa
